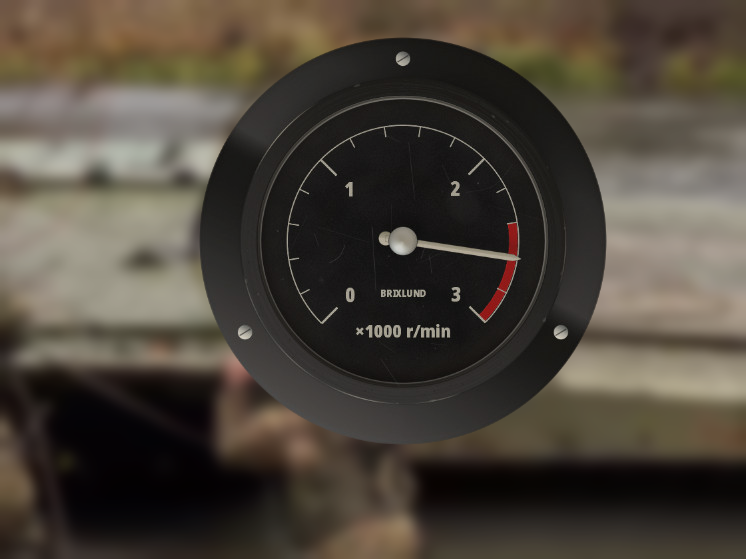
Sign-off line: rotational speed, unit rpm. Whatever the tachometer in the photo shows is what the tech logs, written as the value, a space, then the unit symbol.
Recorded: 2600 rpm
